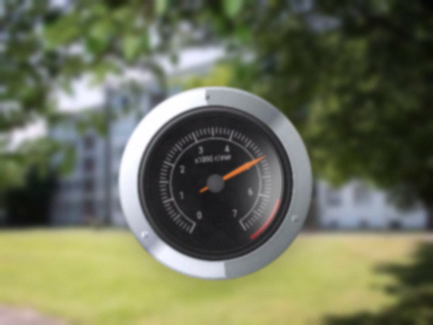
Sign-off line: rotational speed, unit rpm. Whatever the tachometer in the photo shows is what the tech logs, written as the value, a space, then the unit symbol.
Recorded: 5000 rpm
